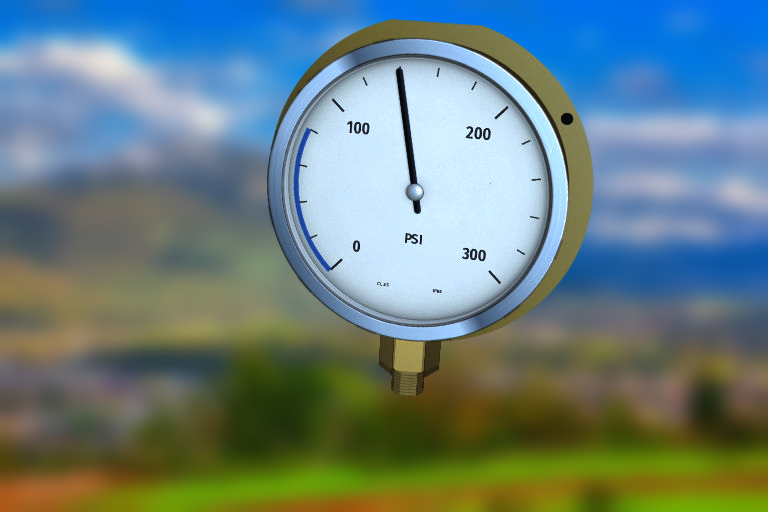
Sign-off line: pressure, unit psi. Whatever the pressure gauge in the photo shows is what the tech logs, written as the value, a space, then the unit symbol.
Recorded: 140 psi
